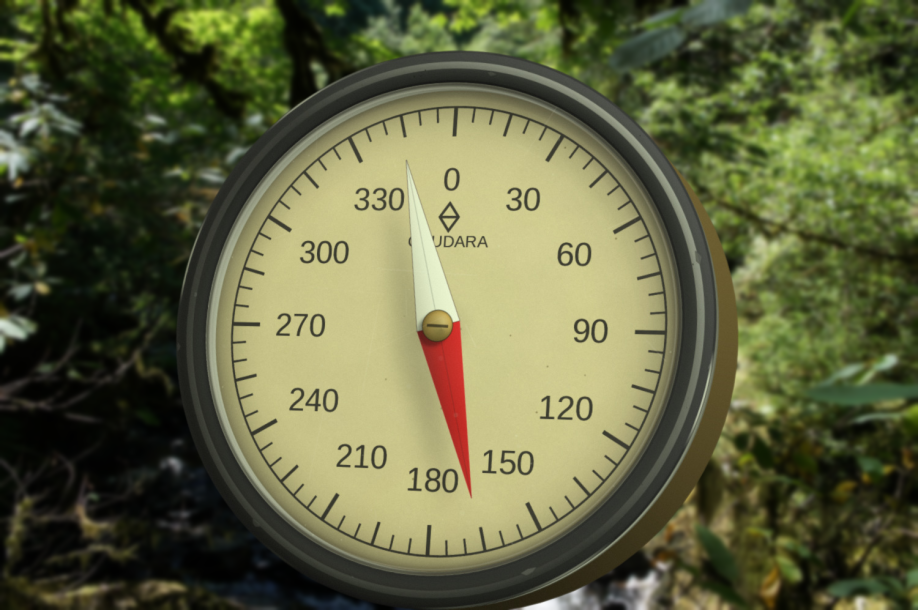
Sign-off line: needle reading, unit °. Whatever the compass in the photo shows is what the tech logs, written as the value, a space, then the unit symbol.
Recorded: 165 °
